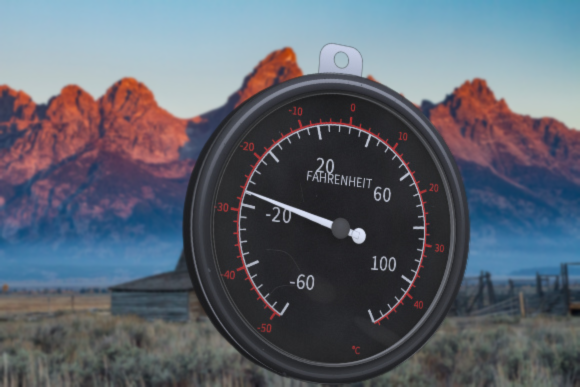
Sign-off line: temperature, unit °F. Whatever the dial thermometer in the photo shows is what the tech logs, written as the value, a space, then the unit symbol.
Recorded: -16 °F
